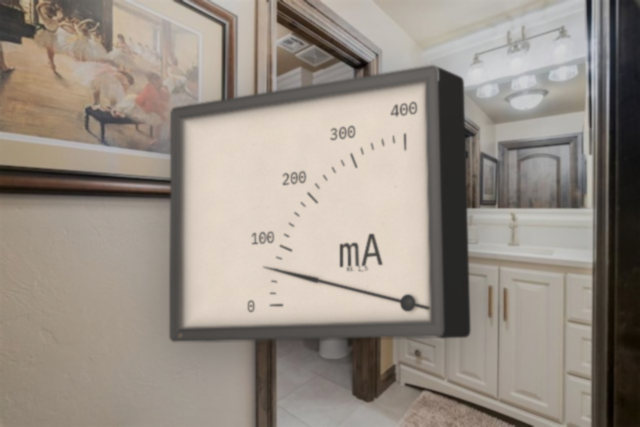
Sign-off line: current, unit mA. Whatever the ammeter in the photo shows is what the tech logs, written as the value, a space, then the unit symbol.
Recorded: 60 mA
